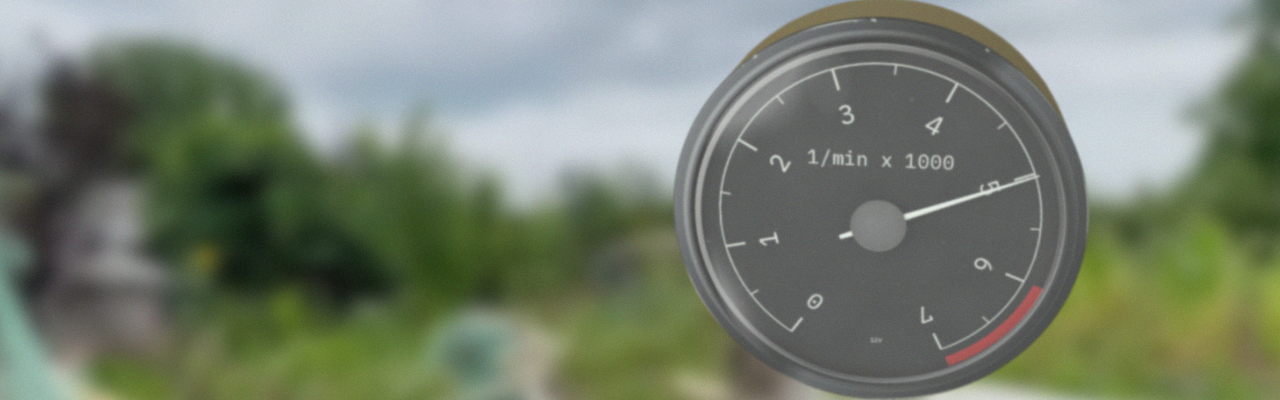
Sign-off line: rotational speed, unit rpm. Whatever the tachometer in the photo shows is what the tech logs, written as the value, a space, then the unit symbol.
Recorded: 5000 rpm
